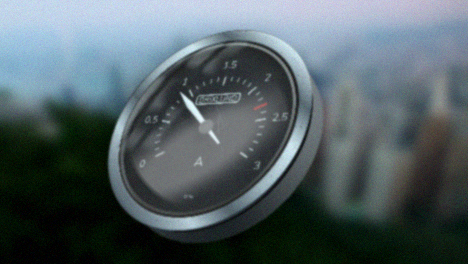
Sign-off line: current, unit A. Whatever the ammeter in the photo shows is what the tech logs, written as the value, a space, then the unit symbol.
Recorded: 0.9 A
